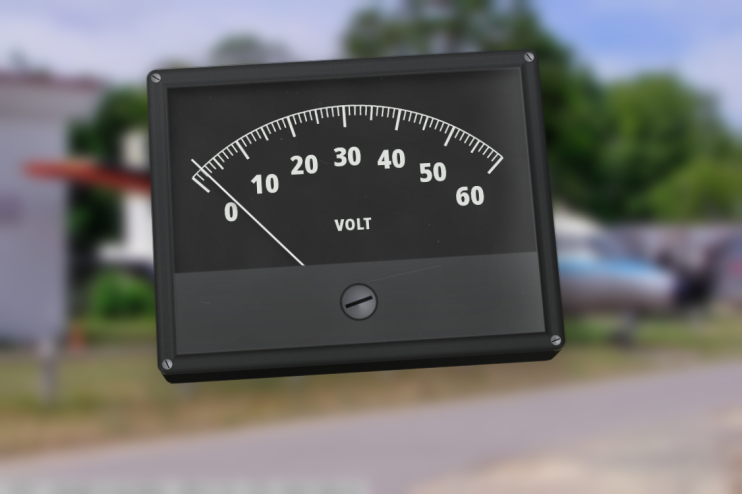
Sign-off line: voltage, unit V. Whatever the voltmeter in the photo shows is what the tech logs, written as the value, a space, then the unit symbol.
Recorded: 2 V
